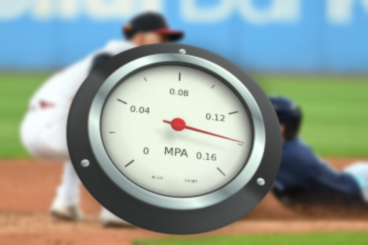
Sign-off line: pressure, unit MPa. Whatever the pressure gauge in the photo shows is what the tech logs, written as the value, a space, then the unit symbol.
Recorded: 0.14 MPa
